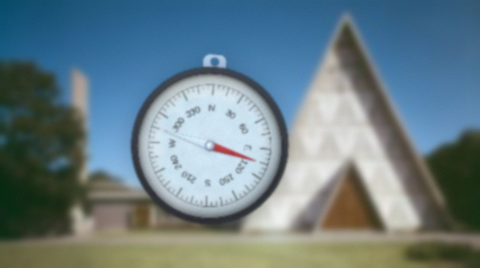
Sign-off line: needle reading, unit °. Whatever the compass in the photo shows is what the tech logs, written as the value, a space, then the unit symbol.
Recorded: 105 °
